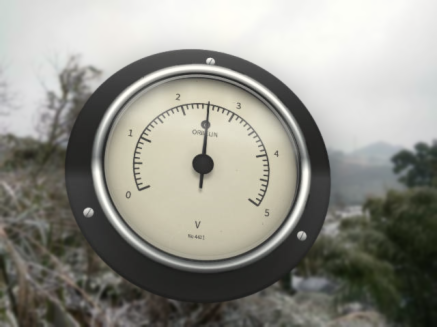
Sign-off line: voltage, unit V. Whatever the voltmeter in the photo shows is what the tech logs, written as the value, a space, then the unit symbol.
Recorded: 2.5 V
